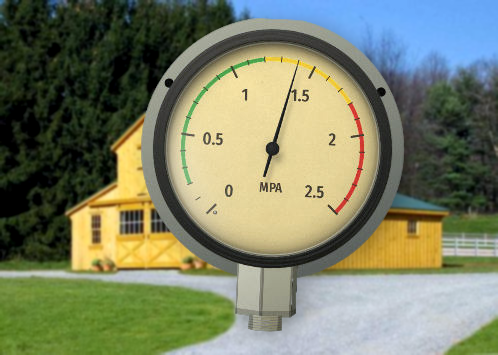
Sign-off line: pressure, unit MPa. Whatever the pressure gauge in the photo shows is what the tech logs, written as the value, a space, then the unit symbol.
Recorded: 1.4 MPa
